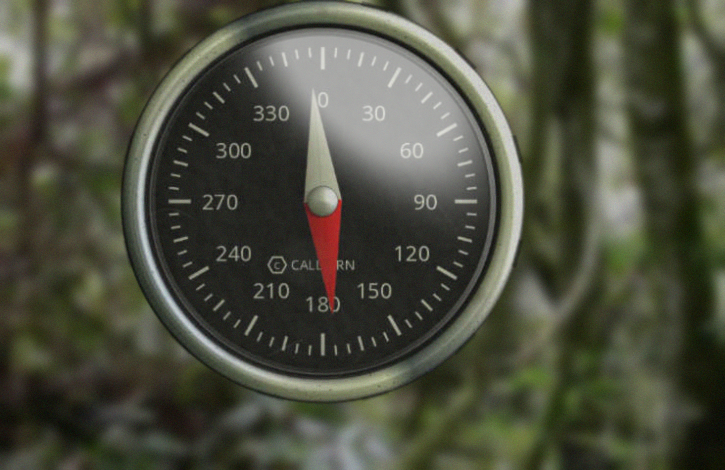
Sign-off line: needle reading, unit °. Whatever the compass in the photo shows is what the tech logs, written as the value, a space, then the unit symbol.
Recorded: 175 °
